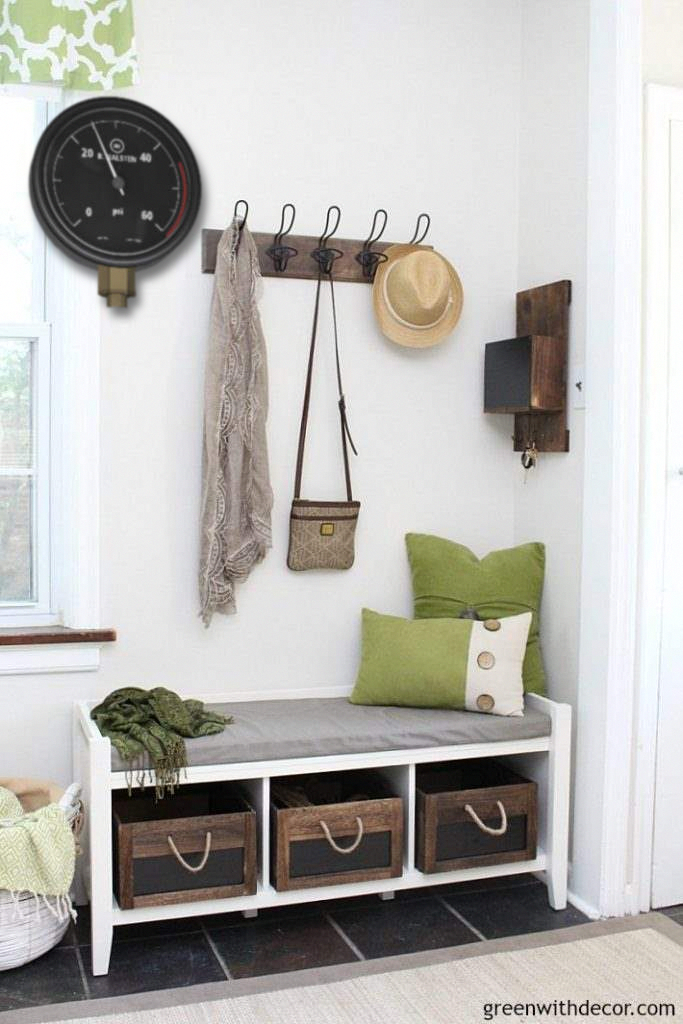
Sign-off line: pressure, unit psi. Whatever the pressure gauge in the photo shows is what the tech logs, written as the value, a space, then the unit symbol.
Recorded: 25 psi
